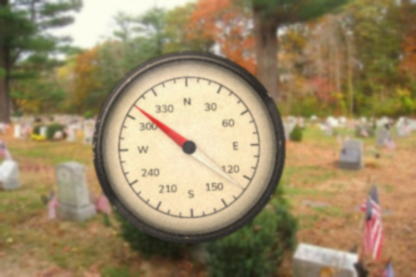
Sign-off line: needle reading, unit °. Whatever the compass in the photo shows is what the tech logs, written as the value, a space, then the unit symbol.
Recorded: 310 °
